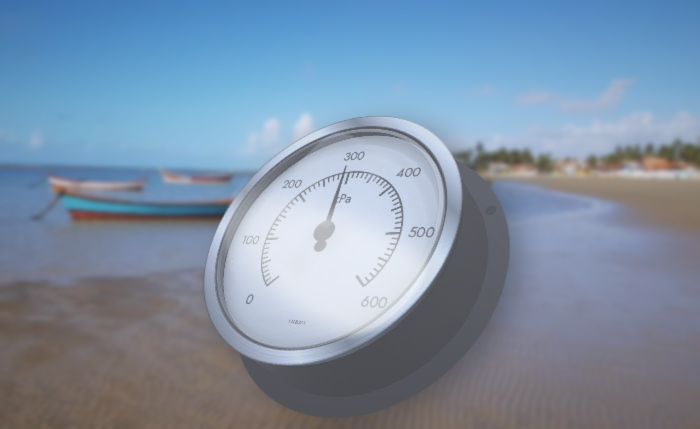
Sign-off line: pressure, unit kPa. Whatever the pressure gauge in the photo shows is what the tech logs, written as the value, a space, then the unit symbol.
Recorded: 300 kPa
